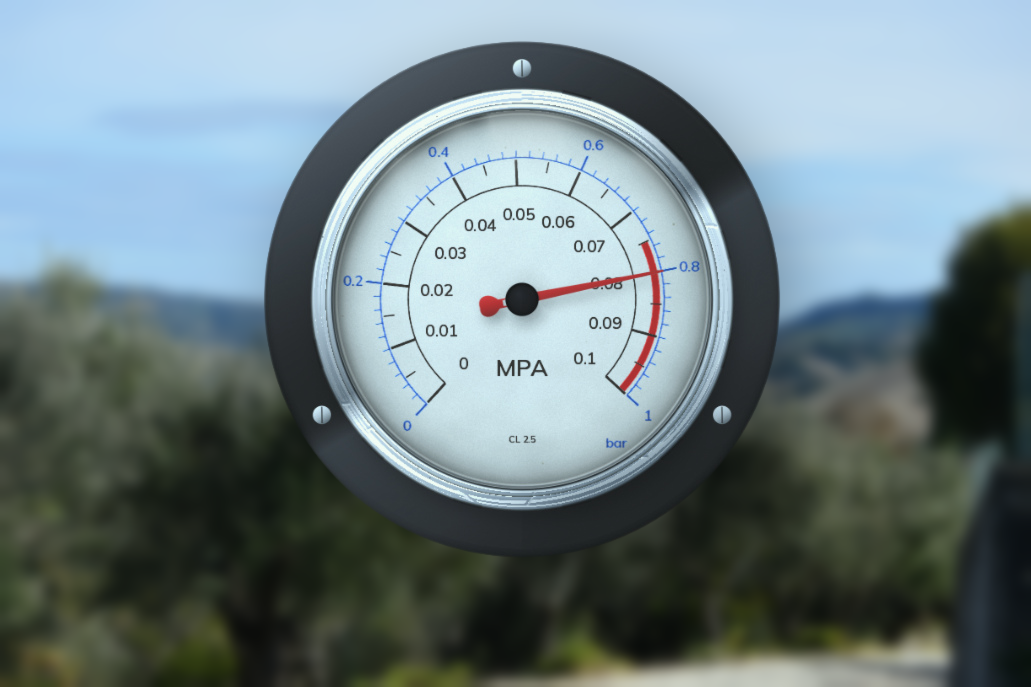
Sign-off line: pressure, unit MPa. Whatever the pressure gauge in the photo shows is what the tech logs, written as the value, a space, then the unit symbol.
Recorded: 0.08 MPa
